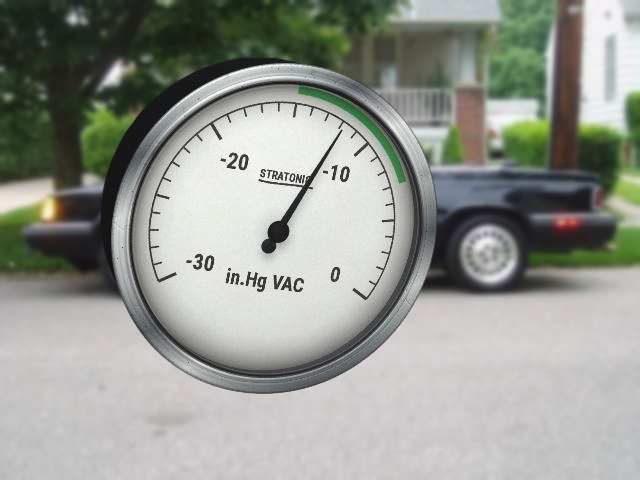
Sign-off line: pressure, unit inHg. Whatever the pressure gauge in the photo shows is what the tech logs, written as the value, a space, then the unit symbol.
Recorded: -12 inHg
